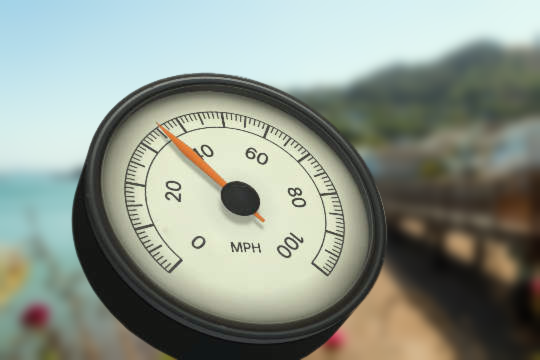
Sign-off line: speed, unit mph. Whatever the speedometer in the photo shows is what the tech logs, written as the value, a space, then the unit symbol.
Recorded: 35 mph
